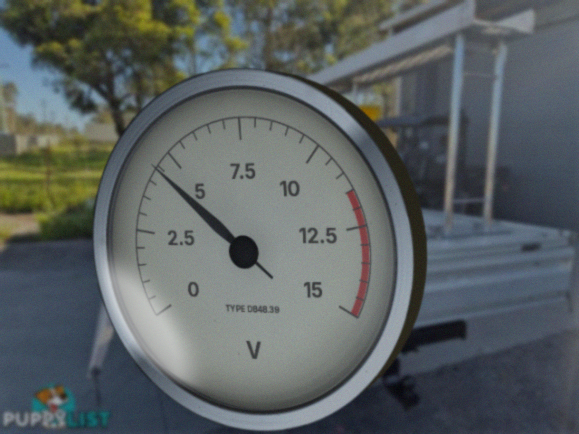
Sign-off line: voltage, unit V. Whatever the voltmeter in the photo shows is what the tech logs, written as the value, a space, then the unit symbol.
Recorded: 4.5 V
